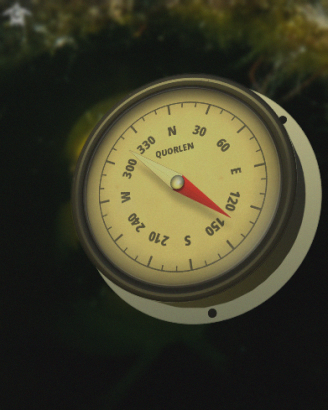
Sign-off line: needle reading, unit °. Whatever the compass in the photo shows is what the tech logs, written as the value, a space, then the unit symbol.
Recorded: 135 °
